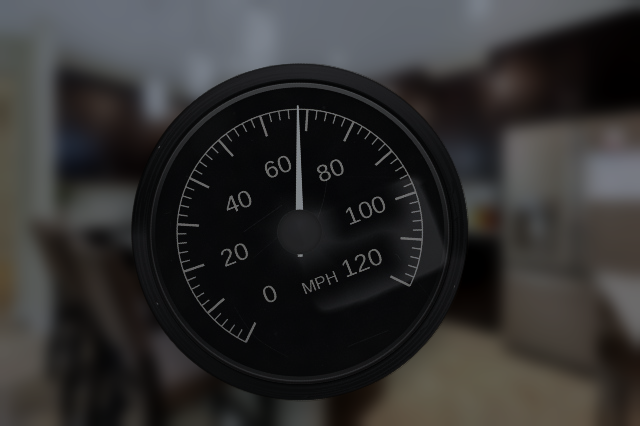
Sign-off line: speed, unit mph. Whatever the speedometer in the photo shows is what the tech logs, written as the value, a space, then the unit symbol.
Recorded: 68 mph
